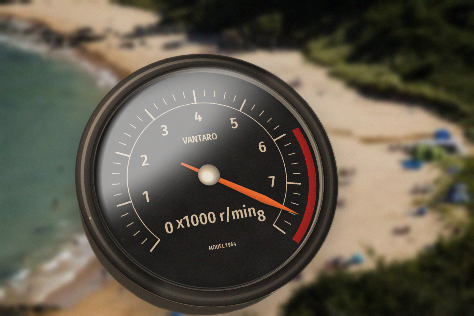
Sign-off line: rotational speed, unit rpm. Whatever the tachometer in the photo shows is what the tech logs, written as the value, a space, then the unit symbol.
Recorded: 7600 rpm
